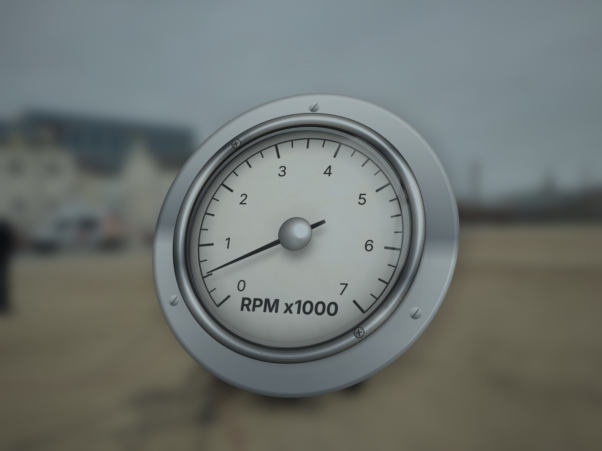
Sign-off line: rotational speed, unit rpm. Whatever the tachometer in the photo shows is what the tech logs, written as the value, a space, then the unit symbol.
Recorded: 500 rpm
